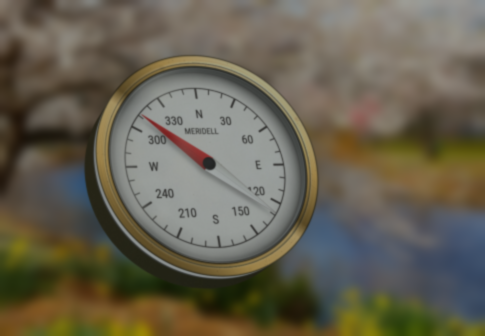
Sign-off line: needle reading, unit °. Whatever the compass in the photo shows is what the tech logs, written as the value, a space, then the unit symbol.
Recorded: 310 °
